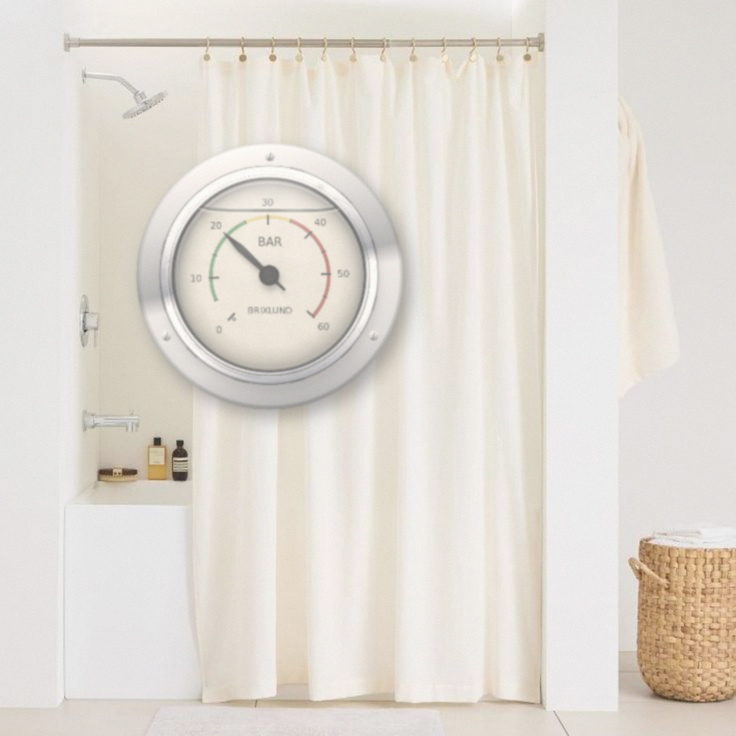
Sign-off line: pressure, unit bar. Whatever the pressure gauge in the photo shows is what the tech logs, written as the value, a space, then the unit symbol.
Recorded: 20 bar
